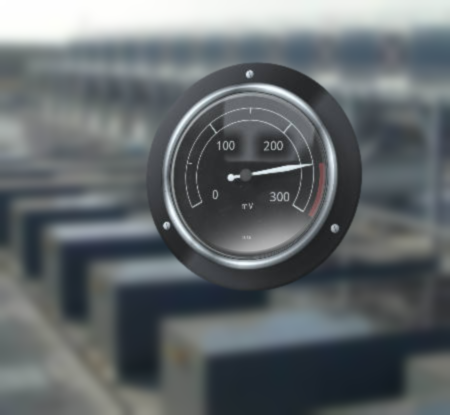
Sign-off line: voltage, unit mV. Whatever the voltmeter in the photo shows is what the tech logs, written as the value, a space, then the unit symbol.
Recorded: 250 mV
